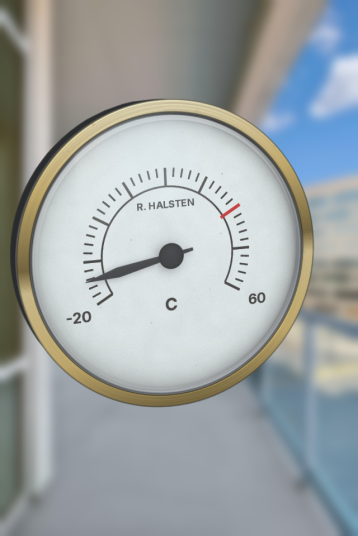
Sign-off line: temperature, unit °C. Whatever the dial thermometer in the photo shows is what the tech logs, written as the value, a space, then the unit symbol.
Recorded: -14 °C
